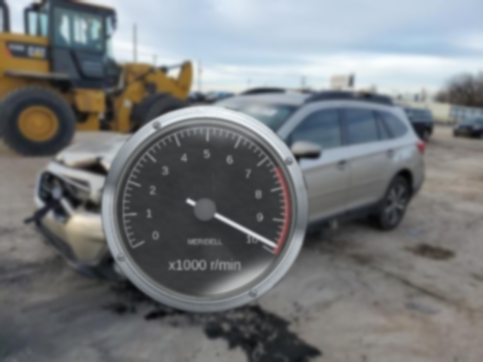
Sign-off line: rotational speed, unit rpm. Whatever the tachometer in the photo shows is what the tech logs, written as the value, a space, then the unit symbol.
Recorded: 9800 rpm
